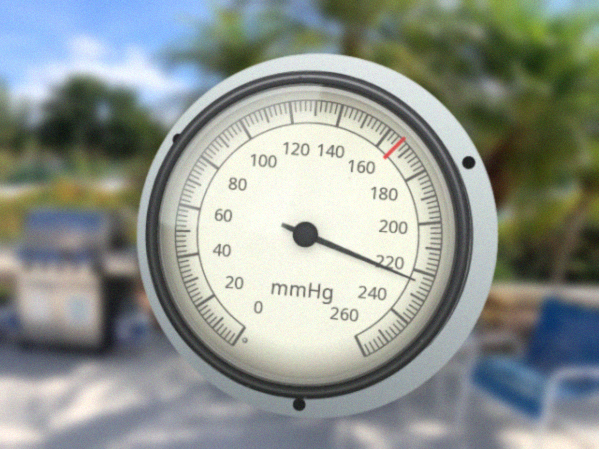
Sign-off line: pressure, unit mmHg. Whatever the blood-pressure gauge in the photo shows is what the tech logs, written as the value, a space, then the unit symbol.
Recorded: 224 mmHg
